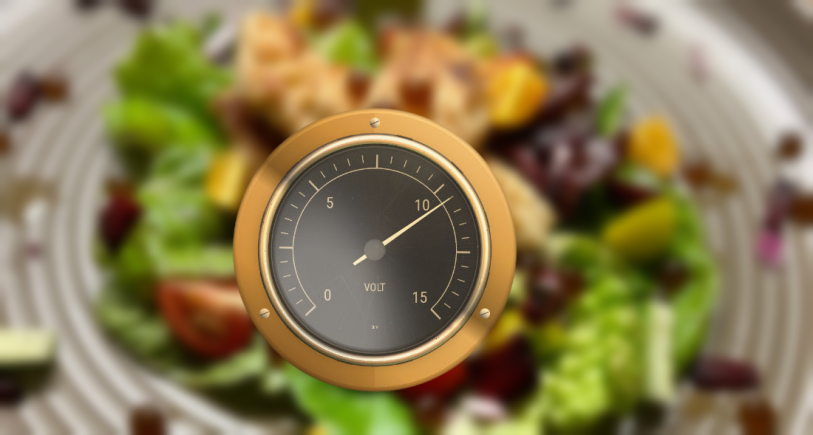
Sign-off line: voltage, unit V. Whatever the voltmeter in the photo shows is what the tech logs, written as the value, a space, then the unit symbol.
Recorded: 10.5 V
